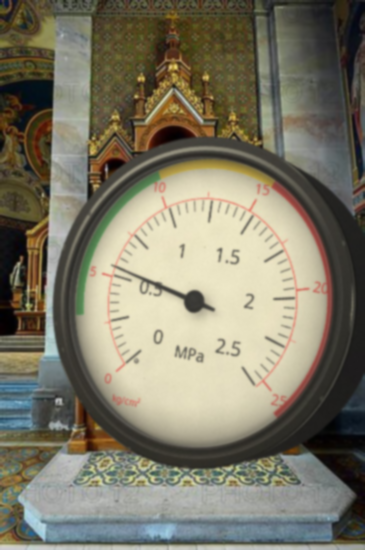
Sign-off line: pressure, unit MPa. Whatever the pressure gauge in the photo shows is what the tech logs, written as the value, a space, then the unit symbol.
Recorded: 0.55 MPa
